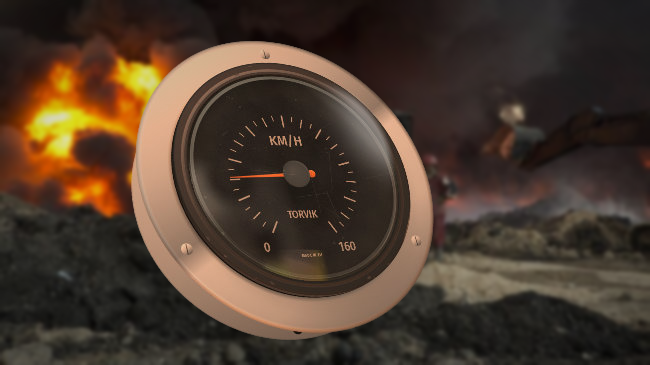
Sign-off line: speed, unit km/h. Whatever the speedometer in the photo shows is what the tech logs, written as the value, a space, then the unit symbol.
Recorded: 30 km/h
